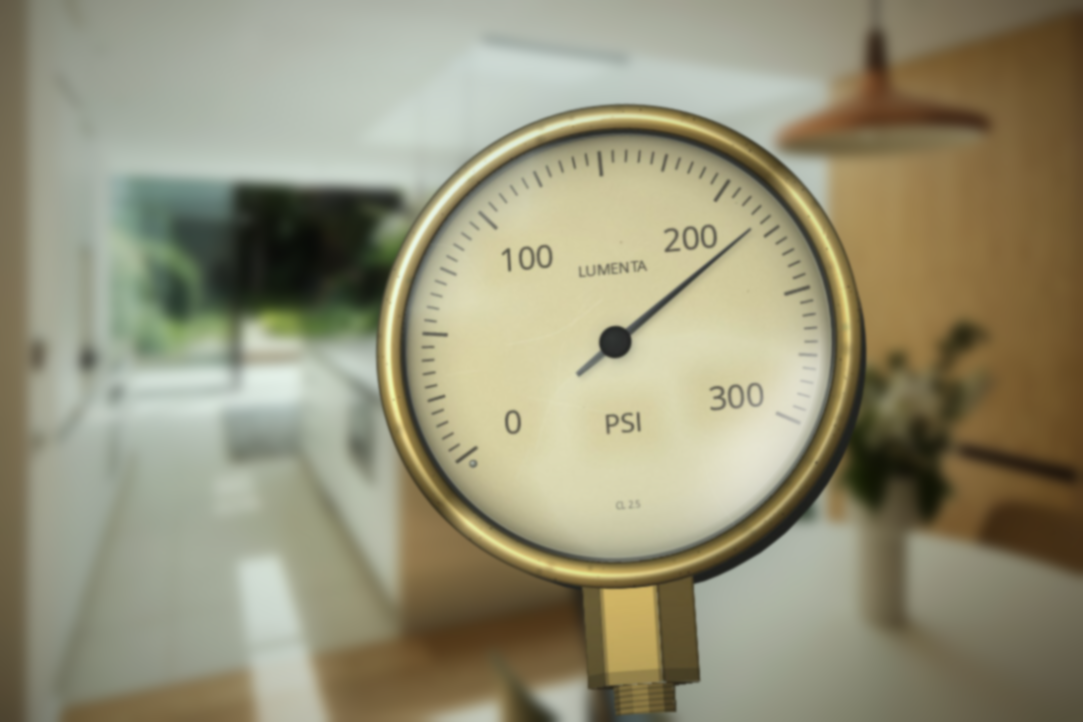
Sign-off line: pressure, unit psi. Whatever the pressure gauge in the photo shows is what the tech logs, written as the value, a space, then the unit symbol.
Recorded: 220 psi
